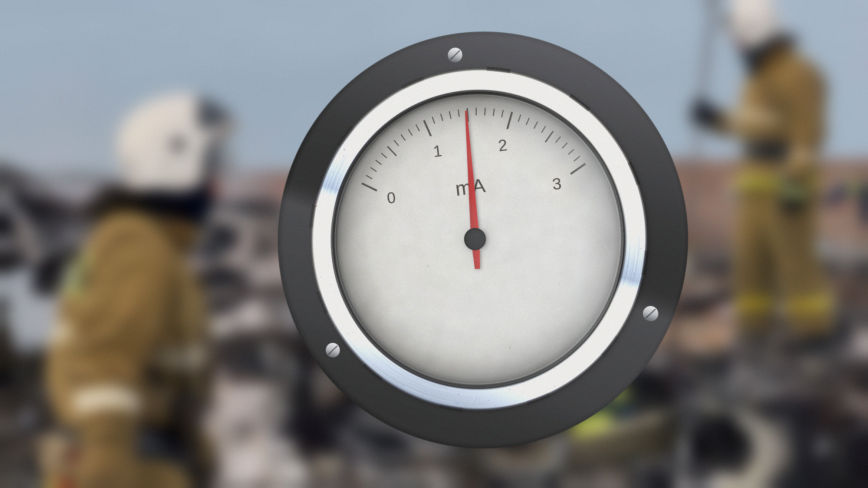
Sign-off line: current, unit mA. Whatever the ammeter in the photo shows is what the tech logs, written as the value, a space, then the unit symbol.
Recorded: 1.5 mA
